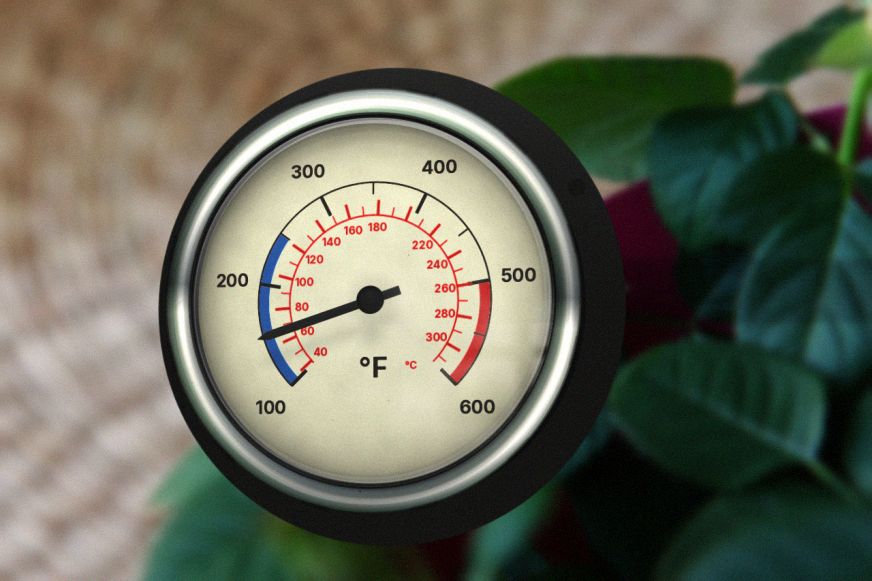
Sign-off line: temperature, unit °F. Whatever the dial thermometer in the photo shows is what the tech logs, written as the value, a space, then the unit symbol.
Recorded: 150 °F
